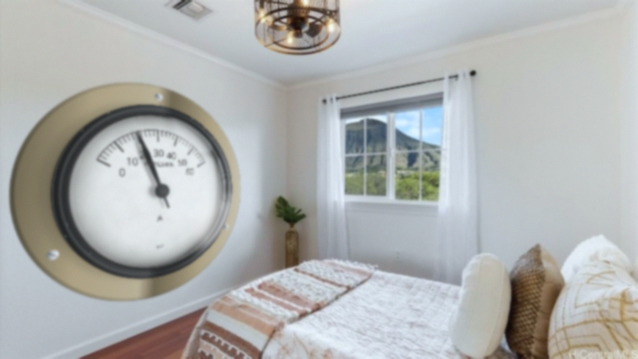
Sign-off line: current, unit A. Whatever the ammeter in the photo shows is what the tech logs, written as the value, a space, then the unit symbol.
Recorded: 20 A
